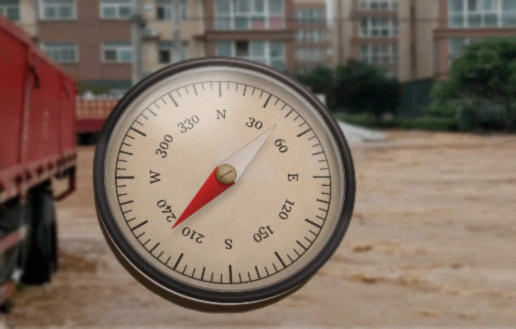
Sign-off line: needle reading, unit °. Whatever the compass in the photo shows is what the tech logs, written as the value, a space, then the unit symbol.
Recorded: 225 °
